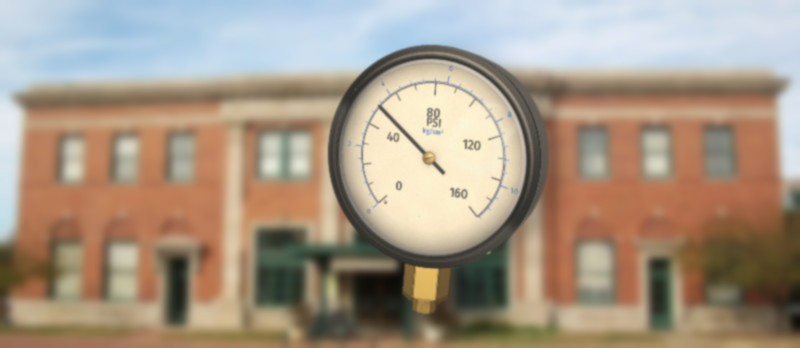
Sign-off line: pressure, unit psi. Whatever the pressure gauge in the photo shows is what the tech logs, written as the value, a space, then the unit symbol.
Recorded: 50 psi
